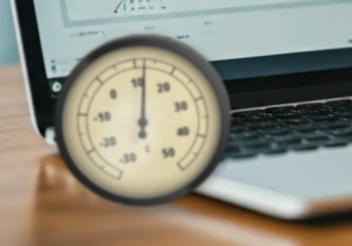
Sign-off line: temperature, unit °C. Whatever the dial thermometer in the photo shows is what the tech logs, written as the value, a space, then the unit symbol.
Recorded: 12.5 °C
